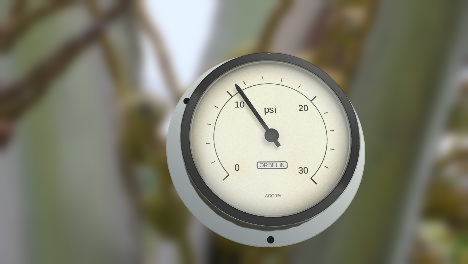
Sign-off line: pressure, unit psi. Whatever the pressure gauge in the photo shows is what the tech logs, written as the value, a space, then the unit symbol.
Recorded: 11 psi
